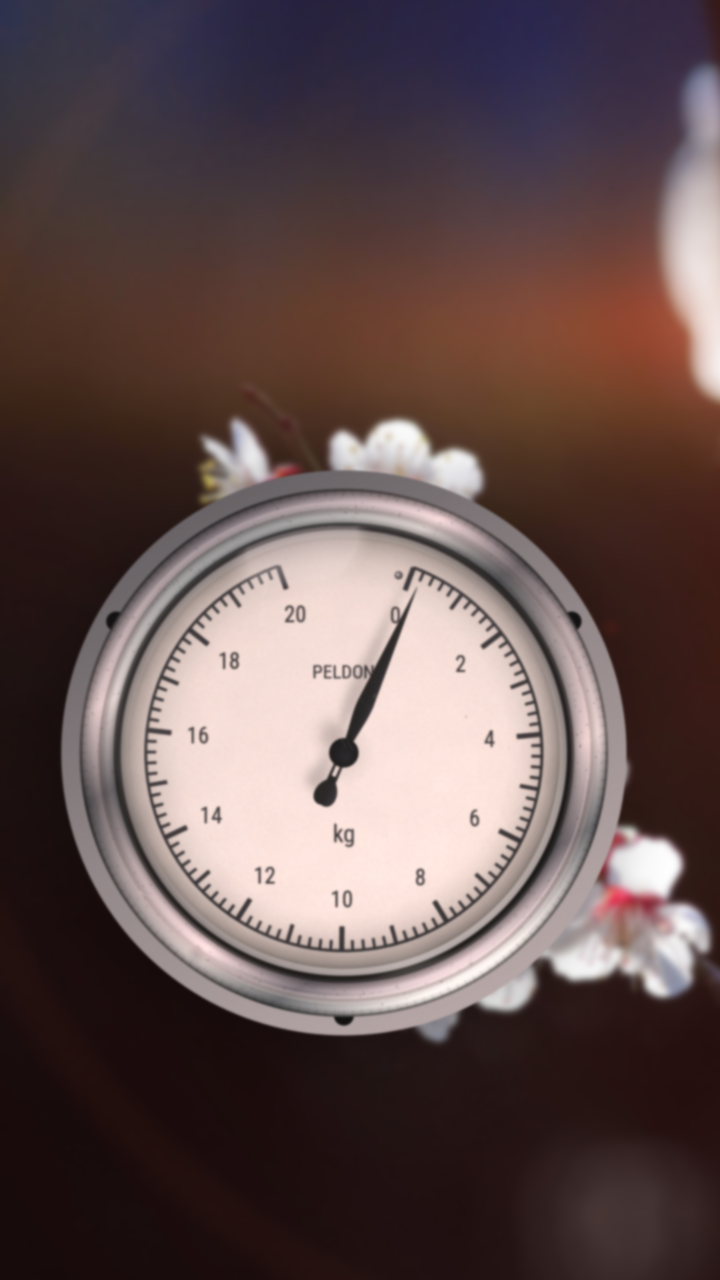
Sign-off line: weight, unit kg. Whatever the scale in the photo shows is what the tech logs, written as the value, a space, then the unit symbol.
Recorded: 0.2 kg
